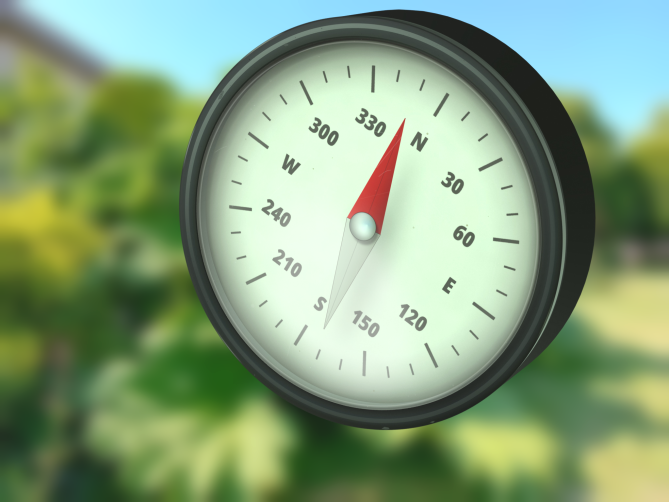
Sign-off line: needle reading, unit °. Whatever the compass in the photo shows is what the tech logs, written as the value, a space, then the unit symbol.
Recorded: 350 °
